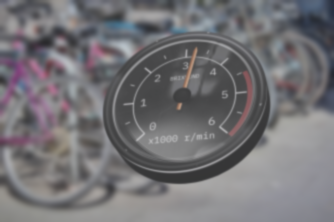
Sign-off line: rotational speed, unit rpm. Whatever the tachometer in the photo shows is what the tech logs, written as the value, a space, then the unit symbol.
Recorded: 3250 rpm
